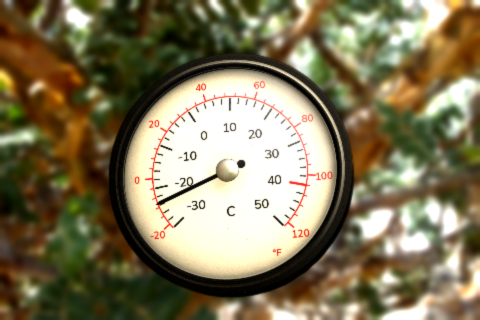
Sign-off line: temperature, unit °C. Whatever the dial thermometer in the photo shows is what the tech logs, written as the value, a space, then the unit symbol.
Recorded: -24 °C
